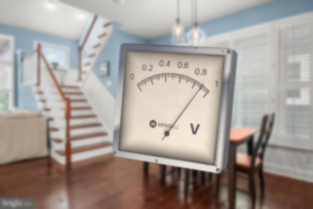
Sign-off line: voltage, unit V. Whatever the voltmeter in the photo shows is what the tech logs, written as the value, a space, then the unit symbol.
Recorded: 0.9 V
